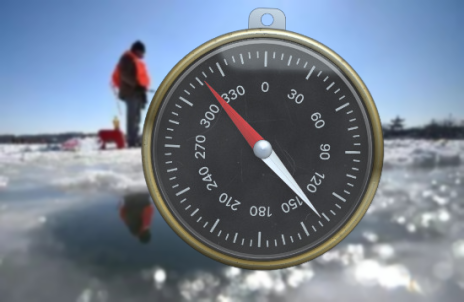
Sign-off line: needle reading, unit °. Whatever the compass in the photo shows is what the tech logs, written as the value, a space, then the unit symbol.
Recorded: 317.5 °
